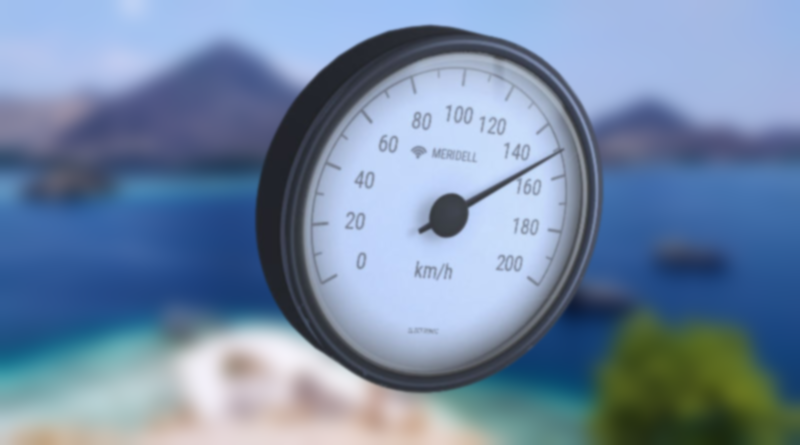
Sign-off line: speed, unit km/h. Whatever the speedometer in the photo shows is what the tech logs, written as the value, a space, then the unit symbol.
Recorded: 150 km/h
